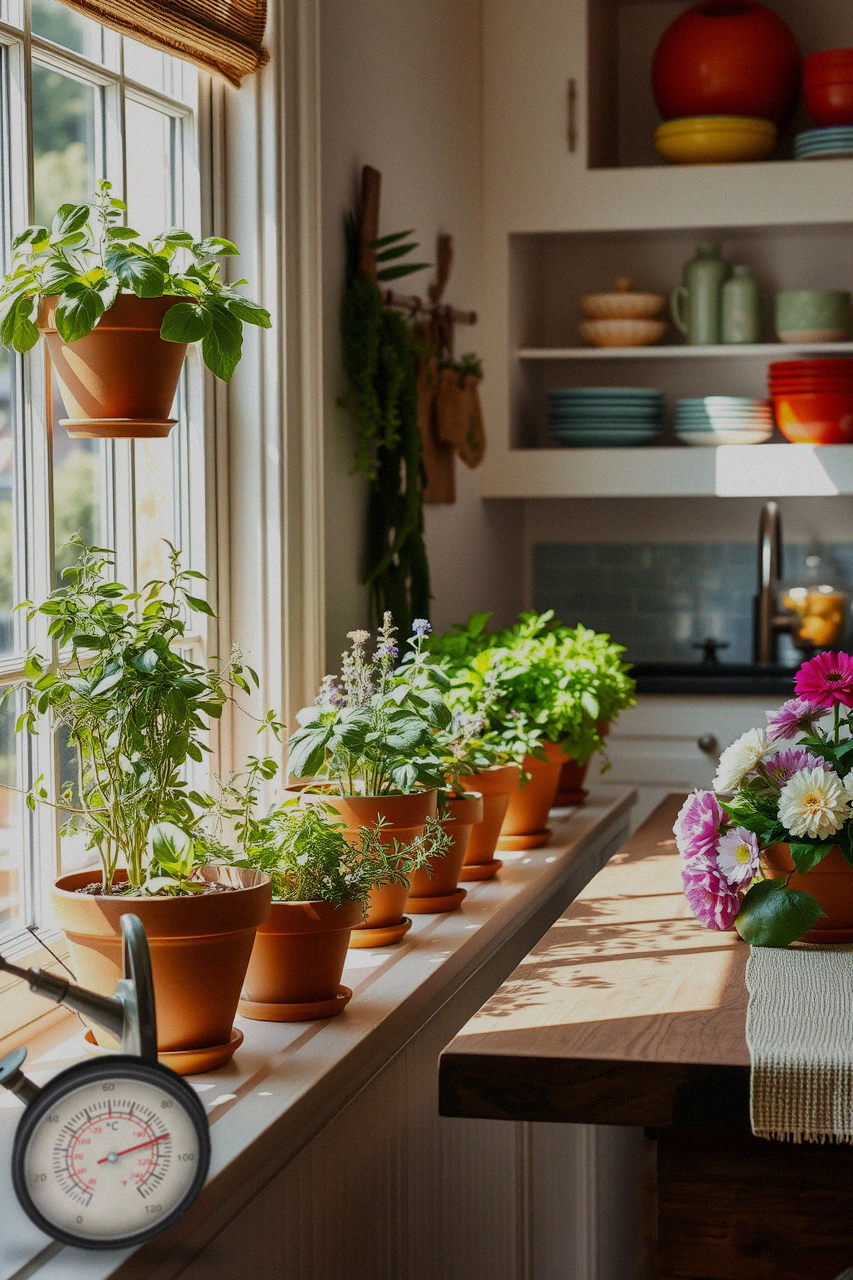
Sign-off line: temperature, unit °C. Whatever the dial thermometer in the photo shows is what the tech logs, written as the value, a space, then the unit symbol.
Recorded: 90 °C
